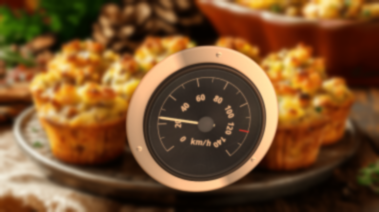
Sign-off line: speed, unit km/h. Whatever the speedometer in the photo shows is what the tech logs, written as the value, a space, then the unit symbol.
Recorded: 25 km/h
